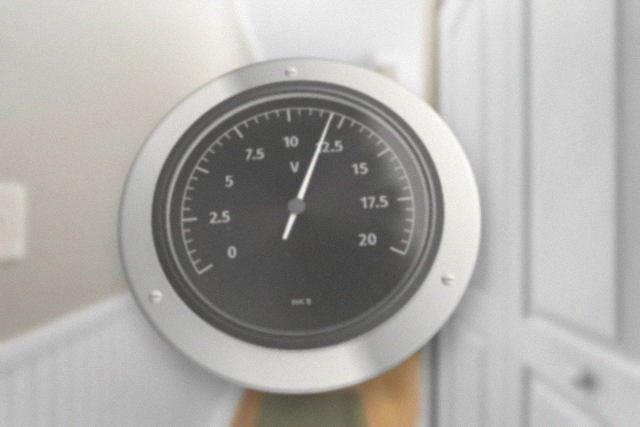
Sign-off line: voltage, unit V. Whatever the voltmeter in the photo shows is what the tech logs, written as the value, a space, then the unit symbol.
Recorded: 12 V
